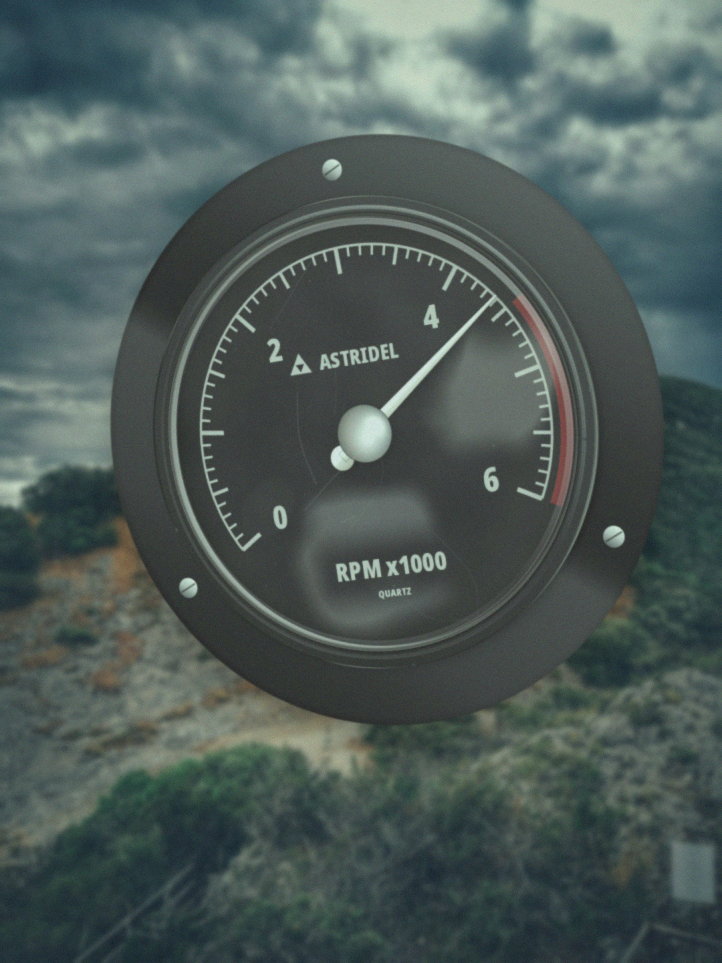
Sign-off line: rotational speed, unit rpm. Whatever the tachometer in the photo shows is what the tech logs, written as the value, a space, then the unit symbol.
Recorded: 4400 rpm
